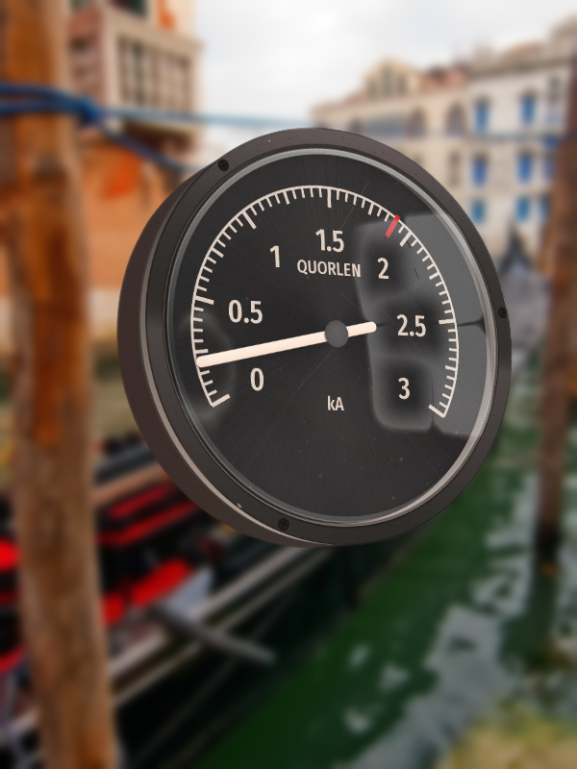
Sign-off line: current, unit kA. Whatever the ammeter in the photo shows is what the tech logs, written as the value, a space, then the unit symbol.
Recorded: 0.2 kA
